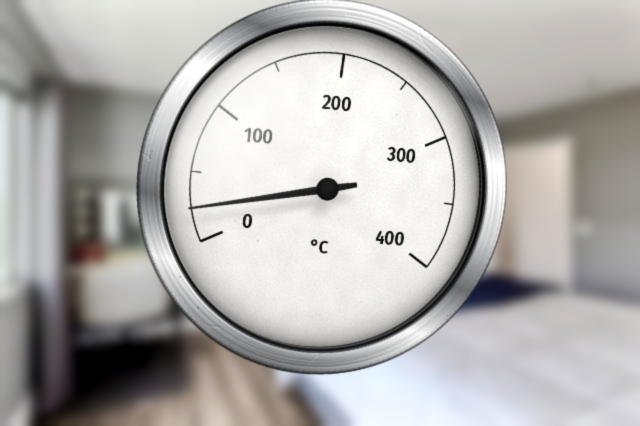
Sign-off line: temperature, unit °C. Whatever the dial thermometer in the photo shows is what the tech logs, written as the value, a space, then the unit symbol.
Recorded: 25 °C
